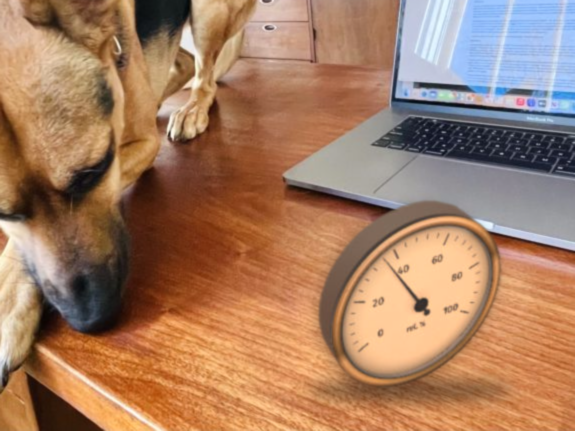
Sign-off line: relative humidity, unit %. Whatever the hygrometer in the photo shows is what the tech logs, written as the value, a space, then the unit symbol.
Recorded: 36 %
